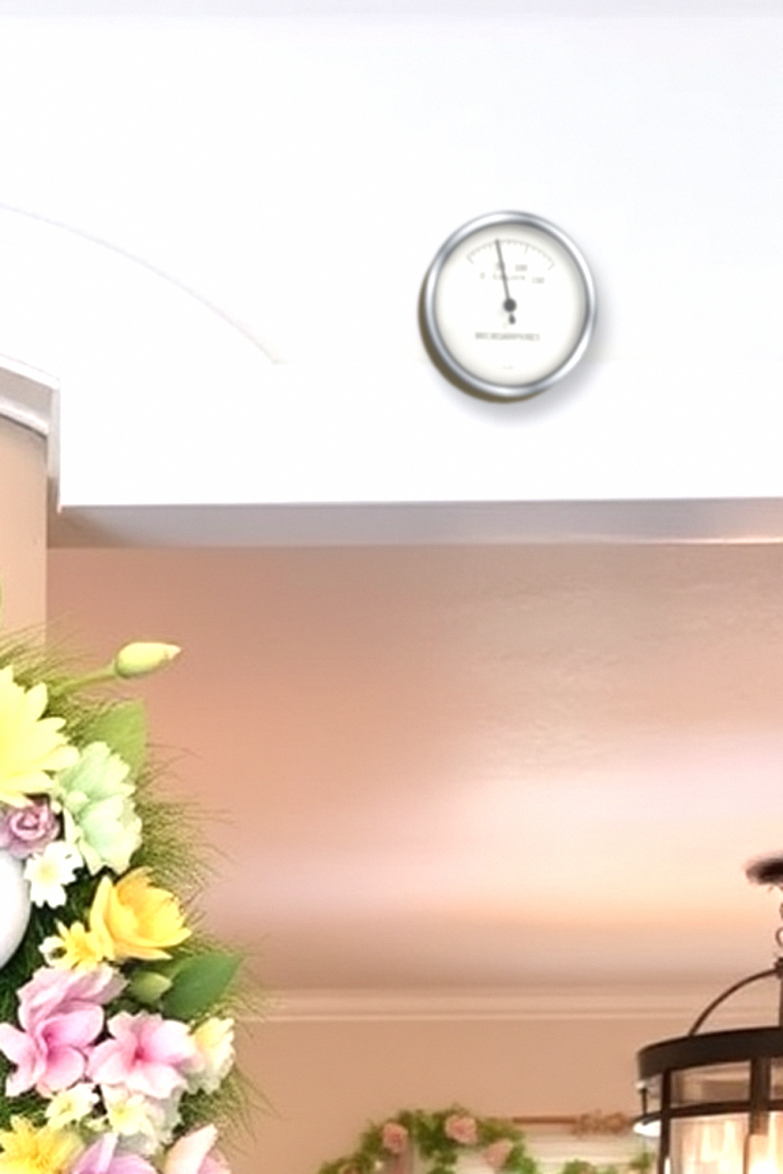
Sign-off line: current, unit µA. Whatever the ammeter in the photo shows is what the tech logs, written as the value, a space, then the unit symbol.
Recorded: 50 µA
